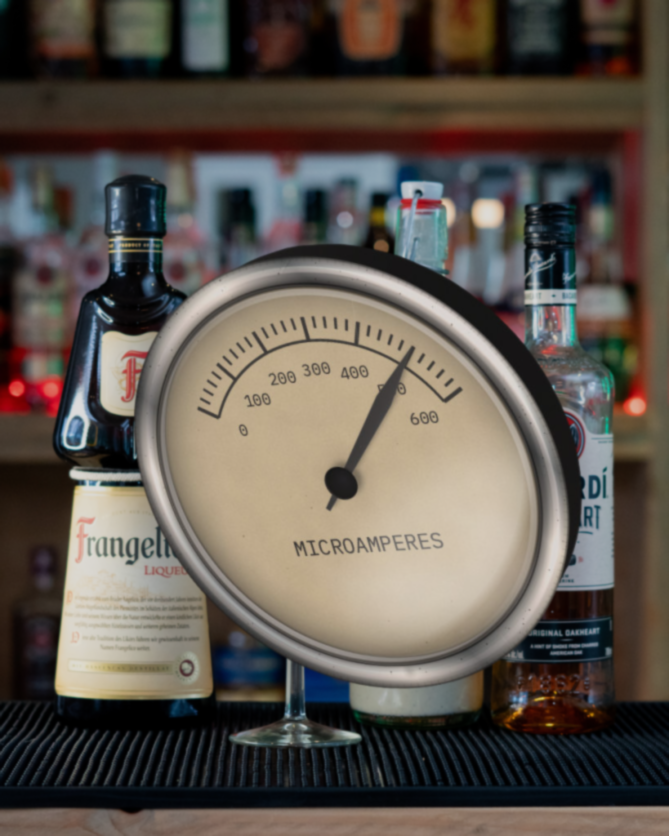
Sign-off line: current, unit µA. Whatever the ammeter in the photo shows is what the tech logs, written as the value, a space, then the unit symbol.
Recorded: 500 µA
